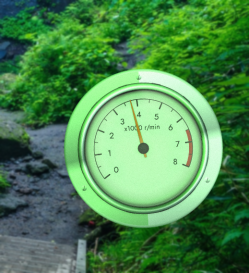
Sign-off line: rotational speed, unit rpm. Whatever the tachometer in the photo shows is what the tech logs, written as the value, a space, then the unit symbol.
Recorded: 3750 rpm
